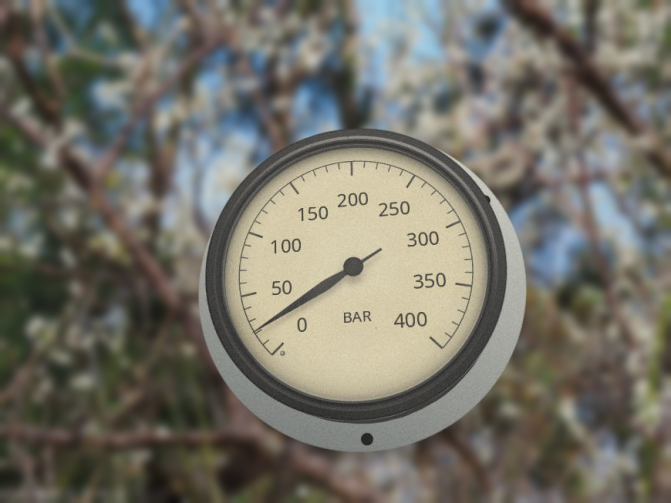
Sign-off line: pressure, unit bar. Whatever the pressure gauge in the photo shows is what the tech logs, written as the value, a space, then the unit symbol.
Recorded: 20 bar
